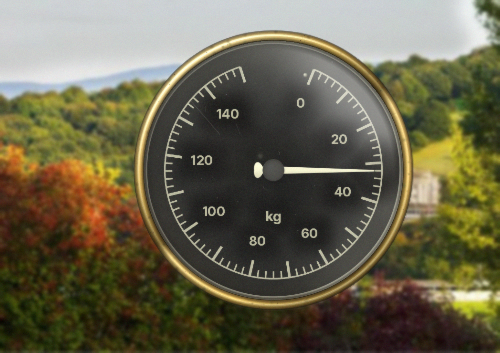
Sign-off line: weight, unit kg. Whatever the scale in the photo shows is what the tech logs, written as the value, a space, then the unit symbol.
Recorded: 32 kg
